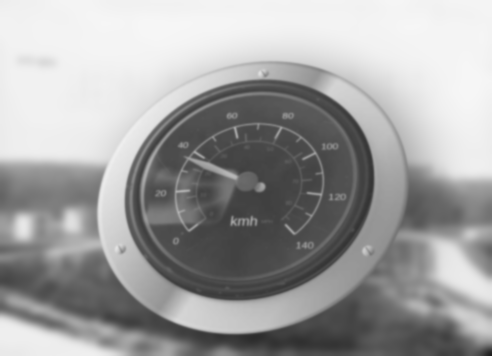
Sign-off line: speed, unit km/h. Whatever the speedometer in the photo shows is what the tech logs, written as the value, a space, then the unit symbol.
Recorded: 35 km/h
